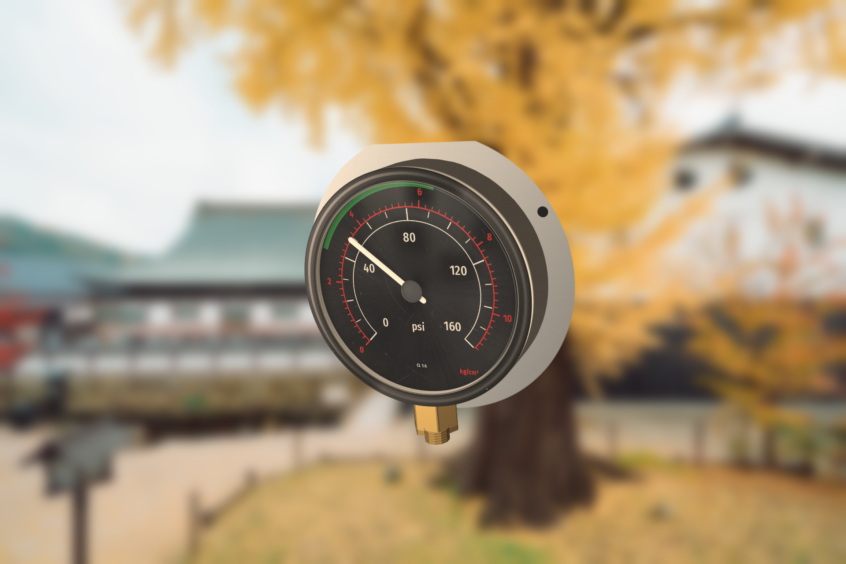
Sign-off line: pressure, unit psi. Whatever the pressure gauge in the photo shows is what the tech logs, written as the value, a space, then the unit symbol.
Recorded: 50 psi
